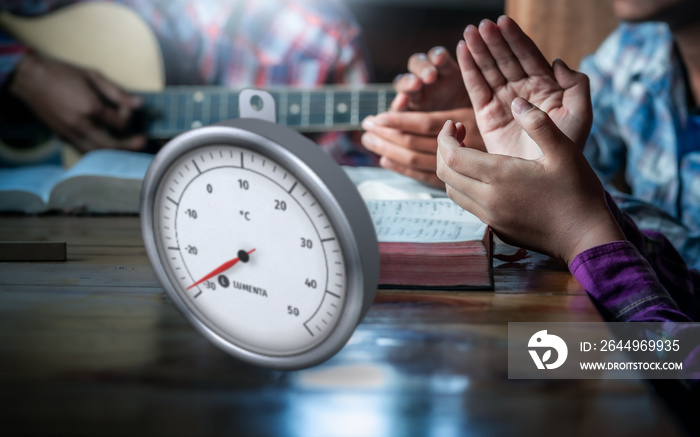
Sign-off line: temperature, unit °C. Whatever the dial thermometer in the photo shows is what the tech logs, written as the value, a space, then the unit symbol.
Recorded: -28 °C
